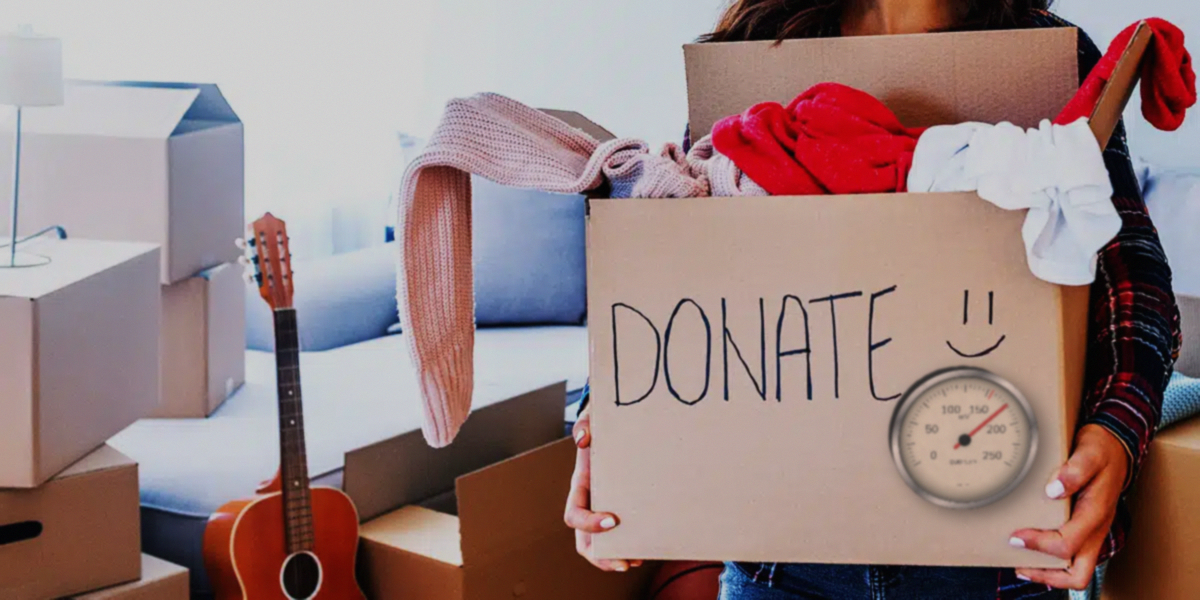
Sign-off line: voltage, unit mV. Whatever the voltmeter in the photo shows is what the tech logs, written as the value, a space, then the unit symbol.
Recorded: 175 mV
